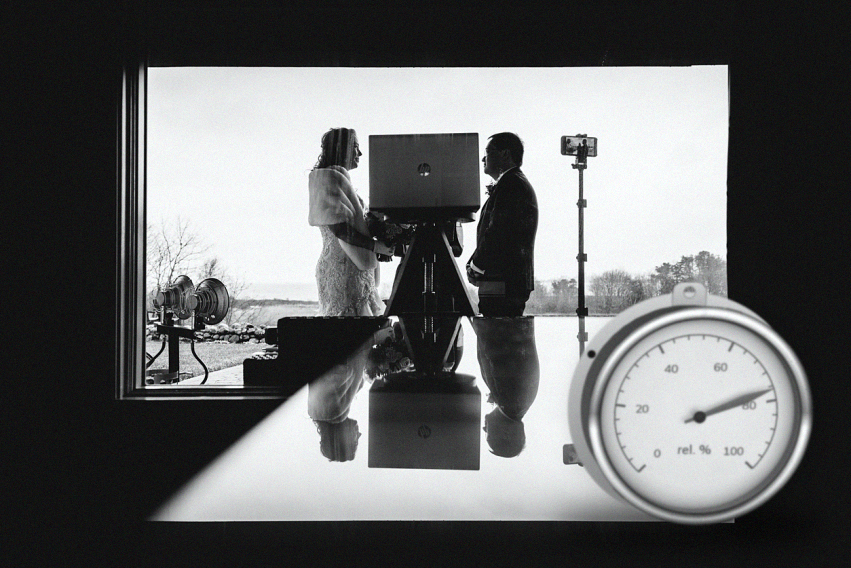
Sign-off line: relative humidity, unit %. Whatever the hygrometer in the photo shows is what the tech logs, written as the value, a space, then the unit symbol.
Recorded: 76 %
